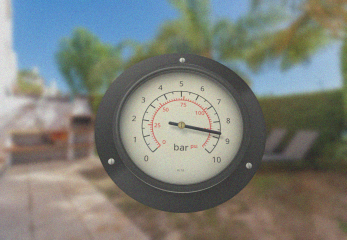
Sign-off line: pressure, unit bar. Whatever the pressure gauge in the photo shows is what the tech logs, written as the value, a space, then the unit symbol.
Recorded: 8.75 bar
